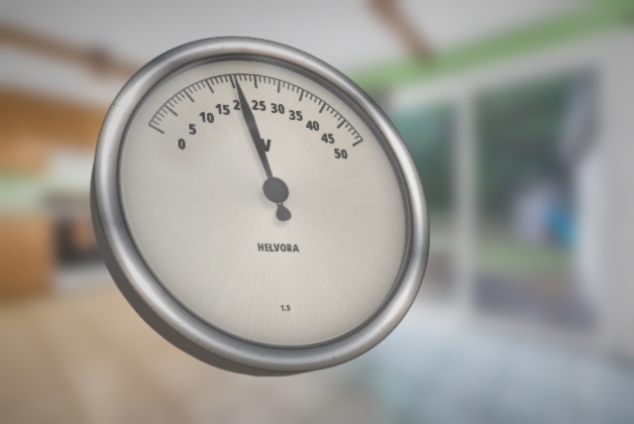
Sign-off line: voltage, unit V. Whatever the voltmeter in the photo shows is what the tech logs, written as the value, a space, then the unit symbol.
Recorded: 20 V
